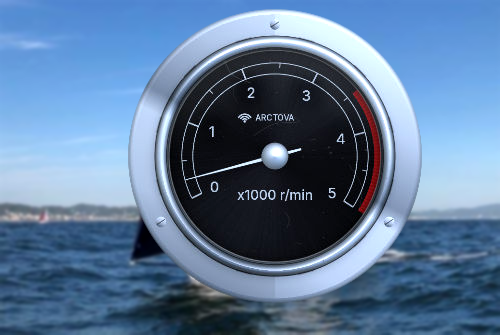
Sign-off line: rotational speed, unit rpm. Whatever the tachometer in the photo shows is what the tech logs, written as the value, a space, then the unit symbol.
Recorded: 250 rpm
